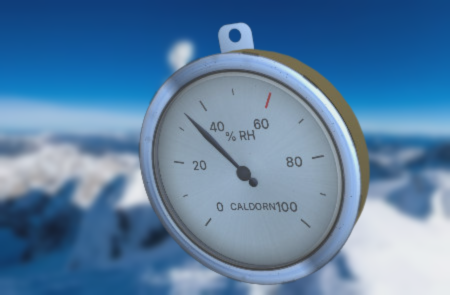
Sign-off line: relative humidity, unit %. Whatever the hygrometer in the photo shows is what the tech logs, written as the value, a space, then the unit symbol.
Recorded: 35 %
